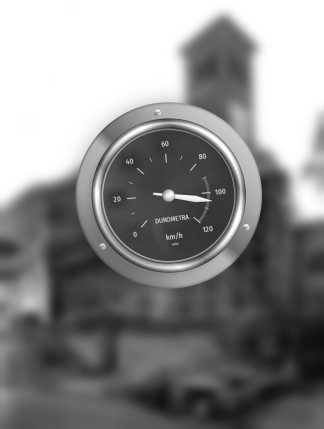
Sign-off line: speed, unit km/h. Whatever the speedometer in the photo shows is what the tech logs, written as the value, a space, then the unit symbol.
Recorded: 105 km/h
